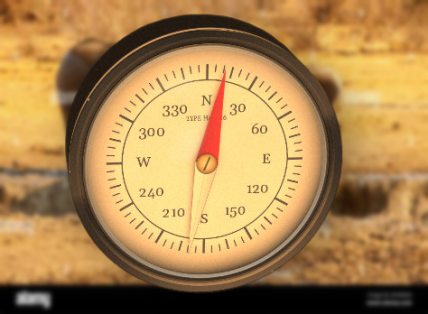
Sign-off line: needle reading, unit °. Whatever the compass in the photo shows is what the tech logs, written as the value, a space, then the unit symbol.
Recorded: 10 °
